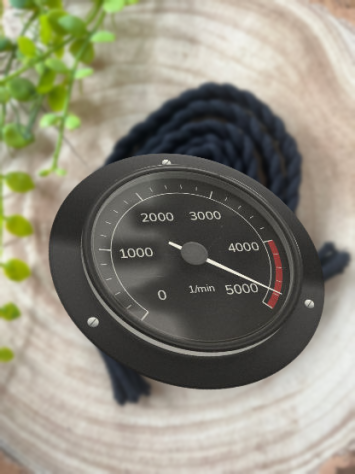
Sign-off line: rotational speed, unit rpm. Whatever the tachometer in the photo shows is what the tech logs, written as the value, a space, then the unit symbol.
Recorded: 4800 rpm
